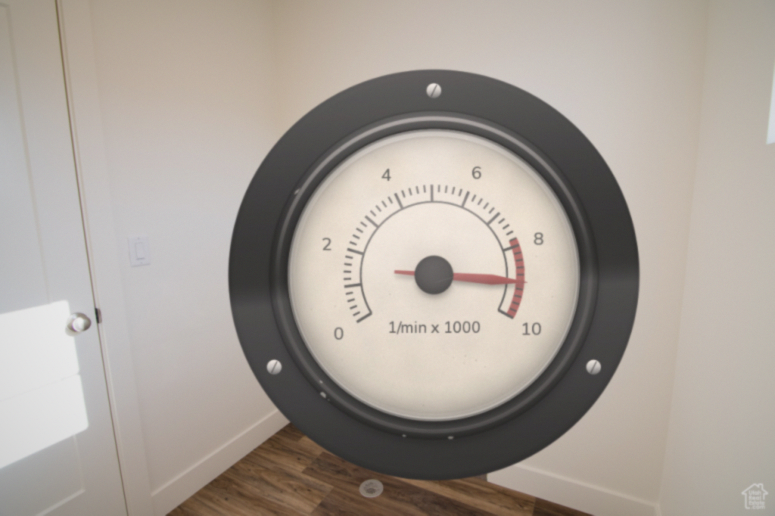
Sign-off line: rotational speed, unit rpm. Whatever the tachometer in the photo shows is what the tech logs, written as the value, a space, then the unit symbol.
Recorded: 9000 rpm
